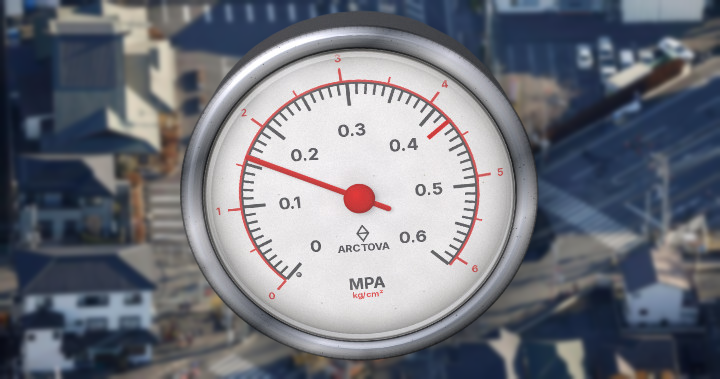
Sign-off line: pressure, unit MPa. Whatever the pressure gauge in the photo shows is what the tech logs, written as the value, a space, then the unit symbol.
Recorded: 0.16 MPa
